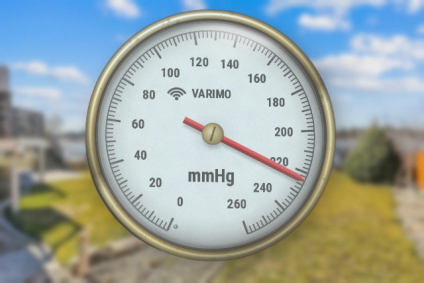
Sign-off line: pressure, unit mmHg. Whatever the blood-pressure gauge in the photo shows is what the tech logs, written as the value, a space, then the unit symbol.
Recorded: 224 mmHg
